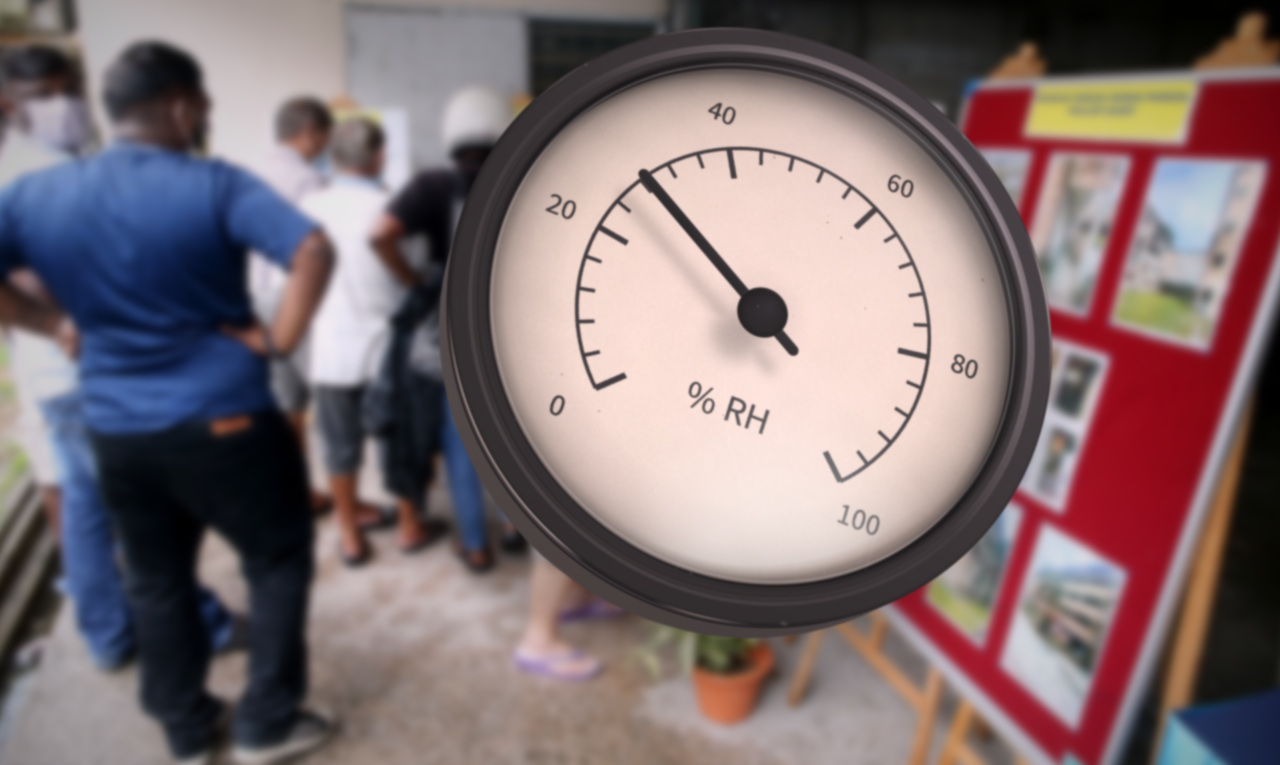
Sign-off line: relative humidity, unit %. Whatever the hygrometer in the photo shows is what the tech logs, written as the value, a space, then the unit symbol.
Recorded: 28 %
